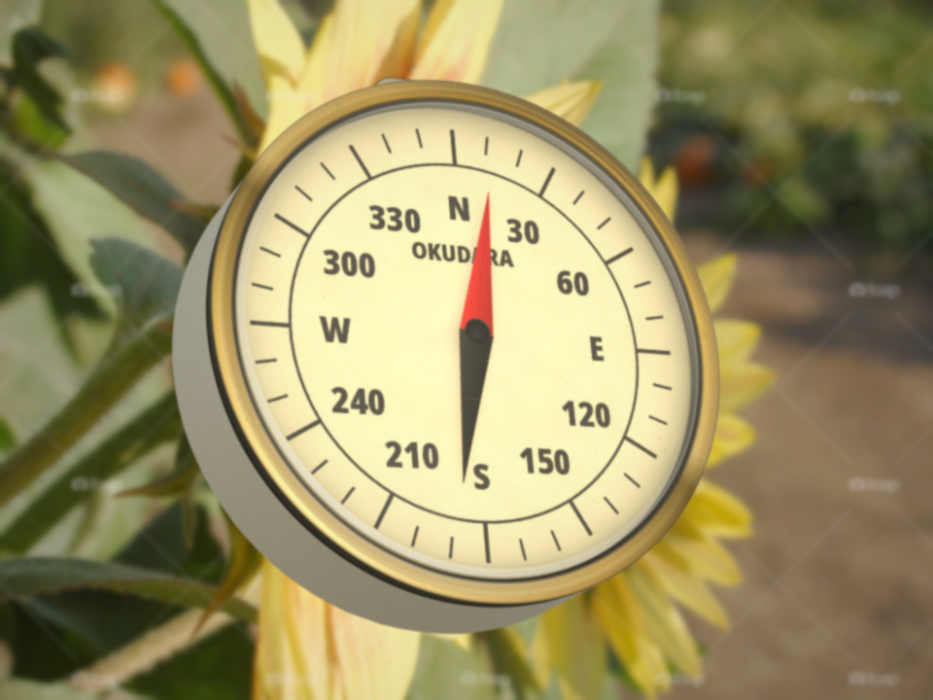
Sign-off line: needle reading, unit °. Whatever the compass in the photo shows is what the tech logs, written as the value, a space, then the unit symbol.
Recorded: 10 °
